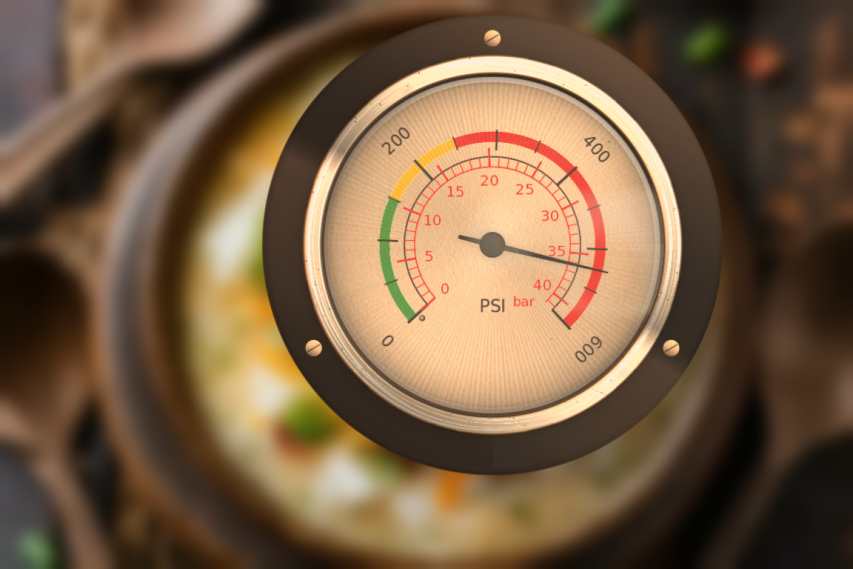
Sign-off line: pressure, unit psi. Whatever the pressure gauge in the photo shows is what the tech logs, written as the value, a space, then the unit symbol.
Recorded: 525 psi
